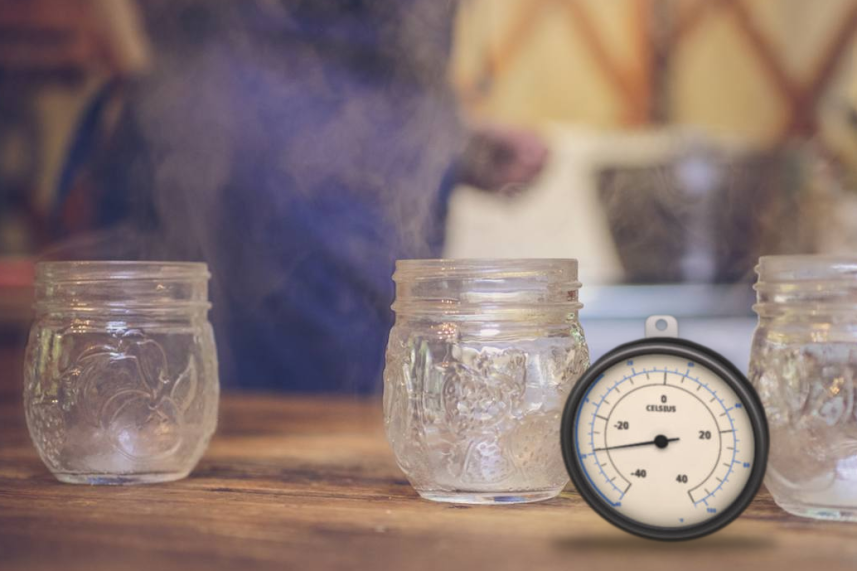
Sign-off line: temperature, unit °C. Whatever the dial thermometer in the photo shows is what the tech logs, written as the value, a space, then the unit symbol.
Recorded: -28 °C
